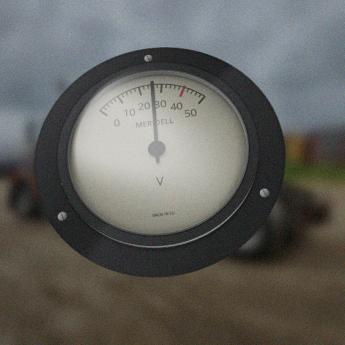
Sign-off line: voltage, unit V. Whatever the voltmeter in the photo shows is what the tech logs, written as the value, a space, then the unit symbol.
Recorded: 26 V
